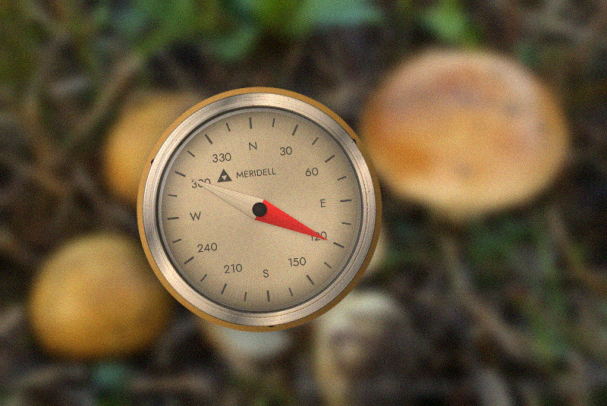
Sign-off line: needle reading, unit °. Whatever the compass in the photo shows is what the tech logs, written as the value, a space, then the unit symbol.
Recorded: 120 °
